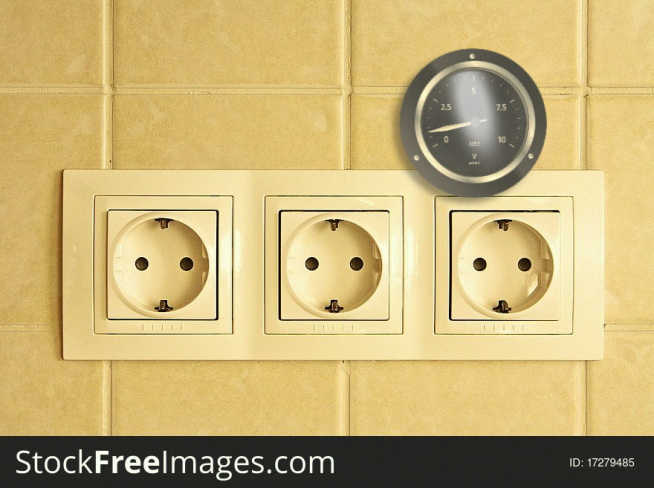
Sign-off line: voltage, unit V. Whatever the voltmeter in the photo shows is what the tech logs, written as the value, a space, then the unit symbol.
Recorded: 0.75 V
